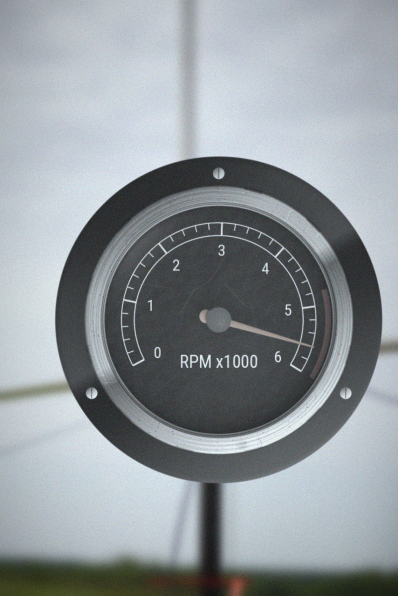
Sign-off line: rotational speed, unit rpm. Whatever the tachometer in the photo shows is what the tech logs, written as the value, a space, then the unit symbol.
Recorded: 5600 rpm
